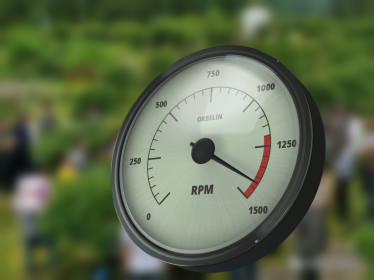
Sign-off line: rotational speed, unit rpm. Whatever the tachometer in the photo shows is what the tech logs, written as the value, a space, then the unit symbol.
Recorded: 1425 rpm
